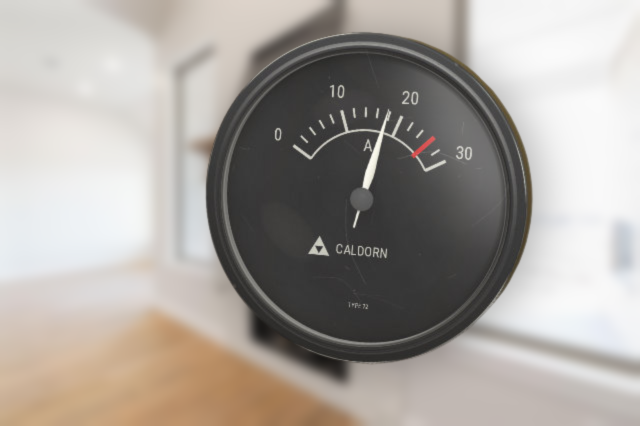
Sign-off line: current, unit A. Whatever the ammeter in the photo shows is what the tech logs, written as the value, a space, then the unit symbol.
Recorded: 18 A
